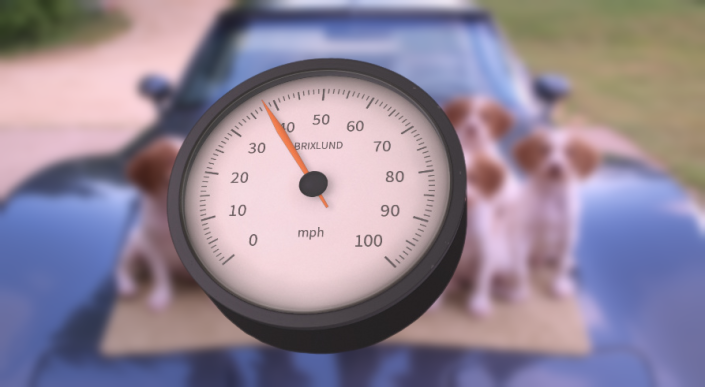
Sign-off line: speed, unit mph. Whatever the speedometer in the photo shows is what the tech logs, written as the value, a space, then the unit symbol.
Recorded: 38 mph
